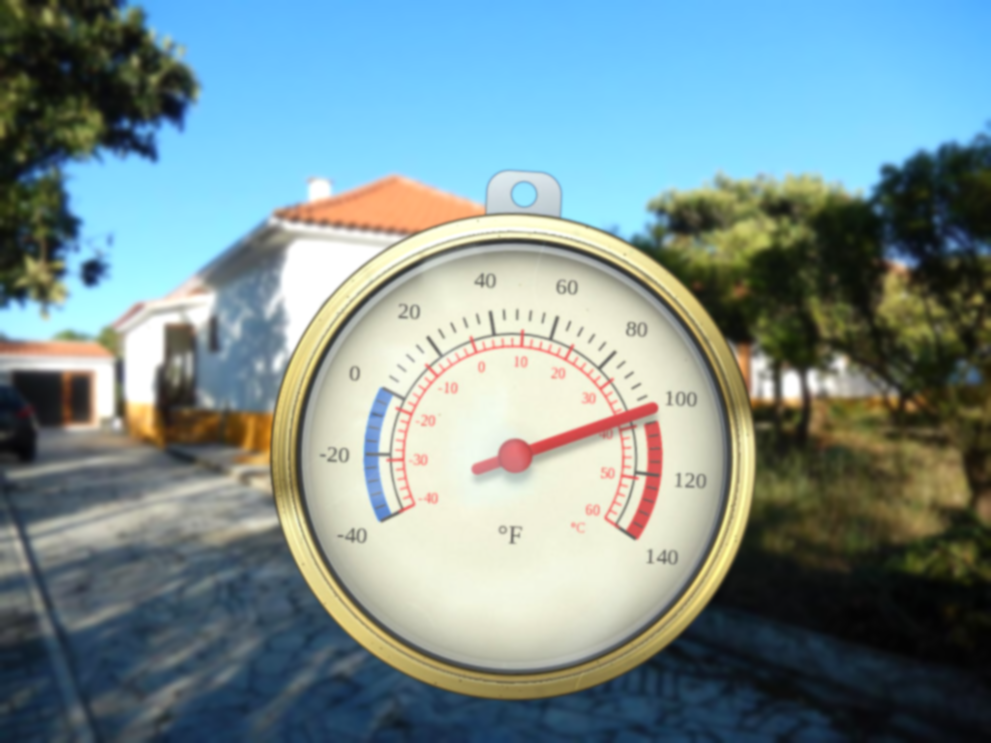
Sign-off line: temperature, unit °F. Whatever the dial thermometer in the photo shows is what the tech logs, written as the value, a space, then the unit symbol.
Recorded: 100 °F
